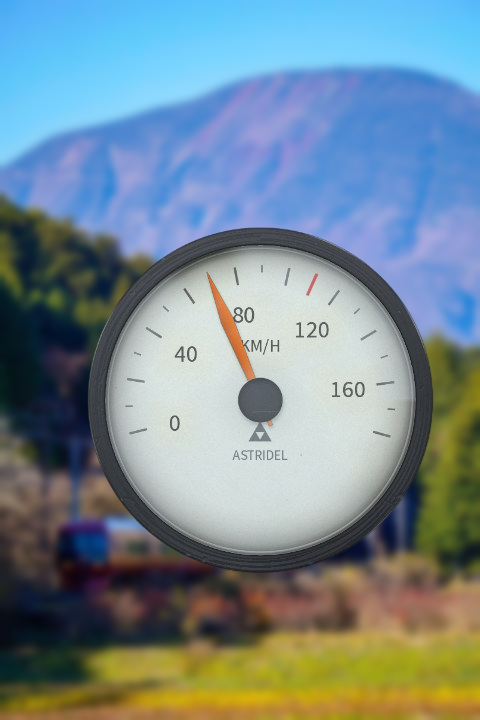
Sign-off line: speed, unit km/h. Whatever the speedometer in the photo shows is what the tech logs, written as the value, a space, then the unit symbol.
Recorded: 70 km/h
